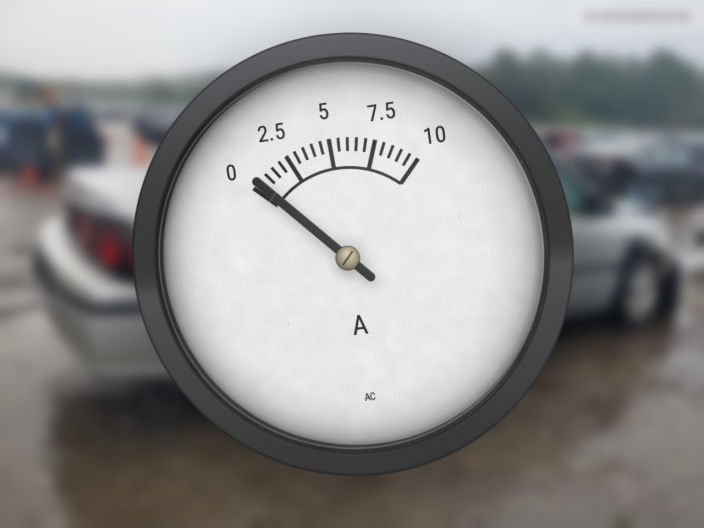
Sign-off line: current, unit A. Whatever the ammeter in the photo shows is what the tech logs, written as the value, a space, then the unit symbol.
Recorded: 0.5 A
